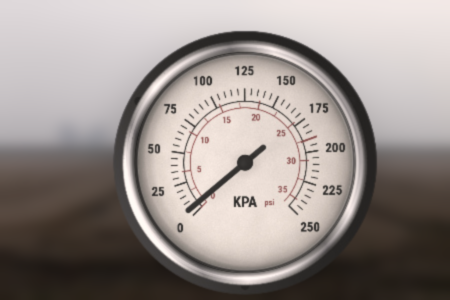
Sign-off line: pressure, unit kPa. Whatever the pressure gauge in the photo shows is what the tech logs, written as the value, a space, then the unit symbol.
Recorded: 5 kPa
